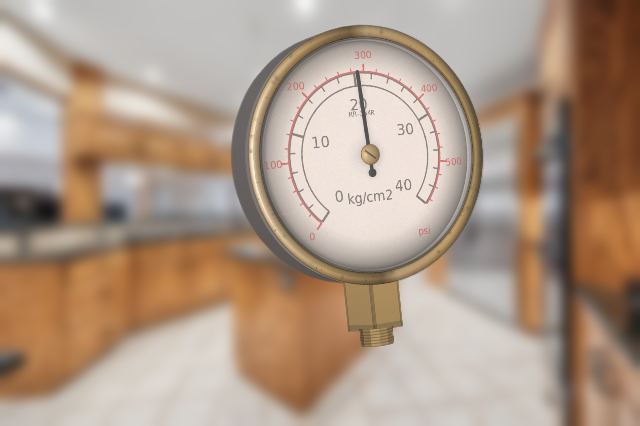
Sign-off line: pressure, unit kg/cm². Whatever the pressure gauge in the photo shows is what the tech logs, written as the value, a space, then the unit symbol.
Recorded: 20 kg/cm²
